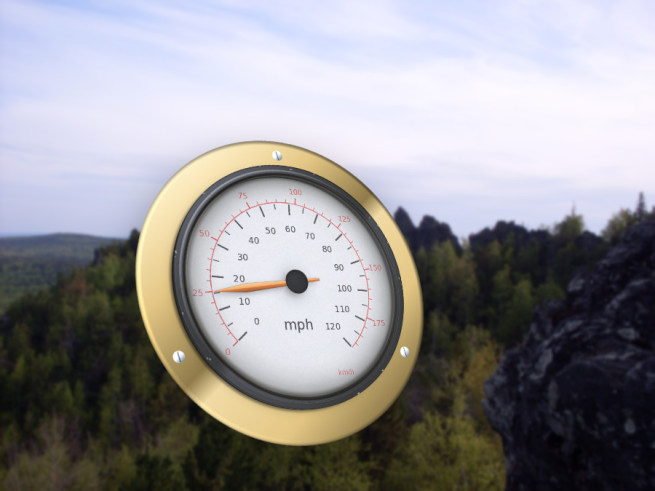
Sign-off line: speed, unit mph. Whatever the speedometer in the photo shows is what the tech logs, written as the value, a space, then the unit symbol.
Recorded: 15 mph
